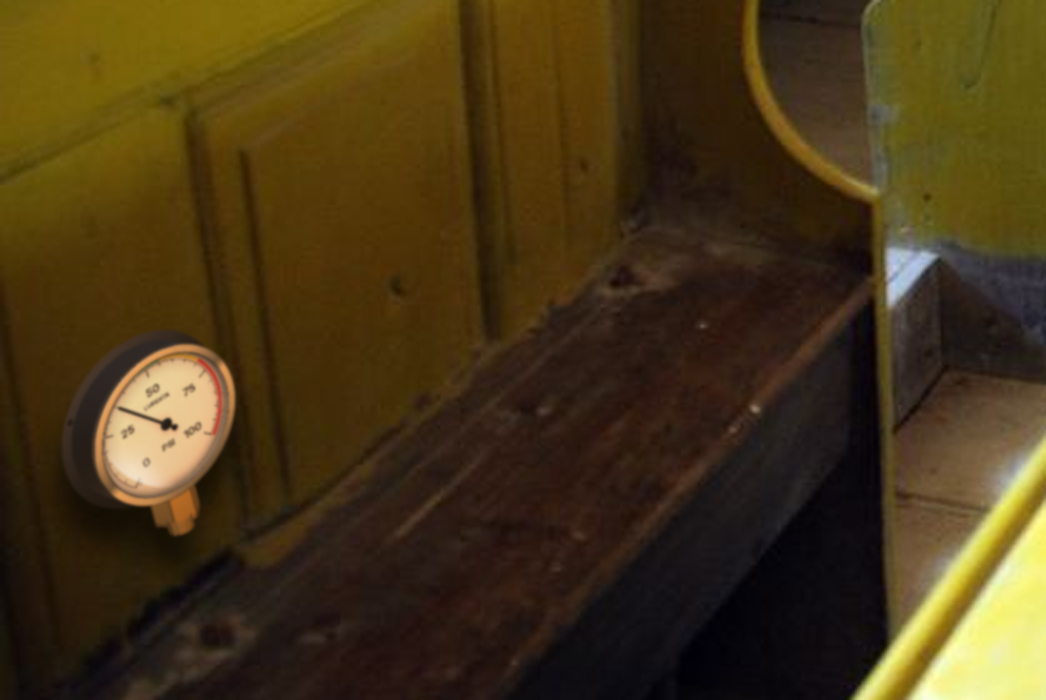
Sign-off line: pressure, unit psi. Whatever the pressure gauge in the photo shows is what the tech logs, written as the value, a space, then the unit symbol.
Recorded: 35 psi
